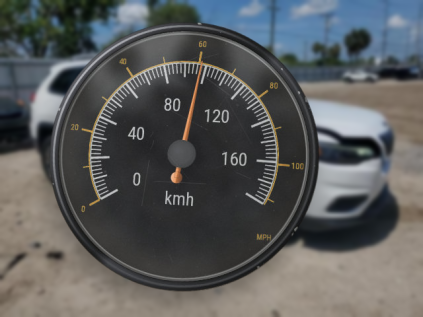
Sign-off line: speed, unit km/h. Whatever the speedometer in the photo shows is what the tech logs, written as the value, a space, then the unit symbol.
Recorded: 98 km/h
